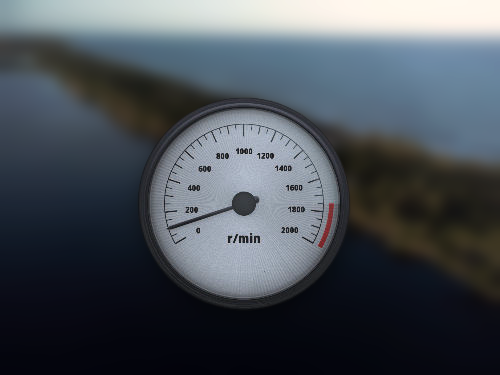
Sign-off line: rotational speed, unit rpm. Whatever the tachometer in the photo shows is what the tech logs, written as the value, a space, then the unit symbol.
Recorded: 100 rpm
